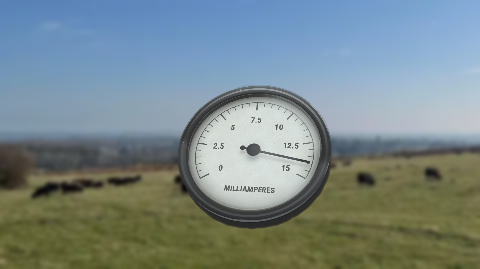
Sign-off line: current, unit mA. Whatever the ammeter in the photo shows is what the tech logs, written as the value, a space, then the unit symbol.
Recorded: 14 mA
